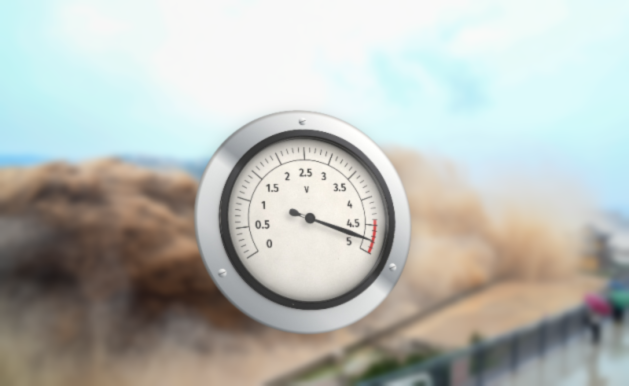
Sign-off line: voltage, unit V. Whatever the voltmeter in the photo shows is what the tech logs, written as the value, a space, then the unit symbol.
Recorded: 4.8 V
